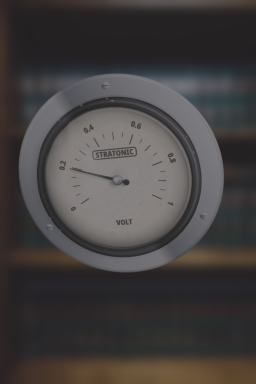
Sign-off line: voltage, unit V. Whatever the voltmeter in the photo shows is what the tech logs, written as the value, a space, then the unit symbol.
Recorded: 0.2 V
